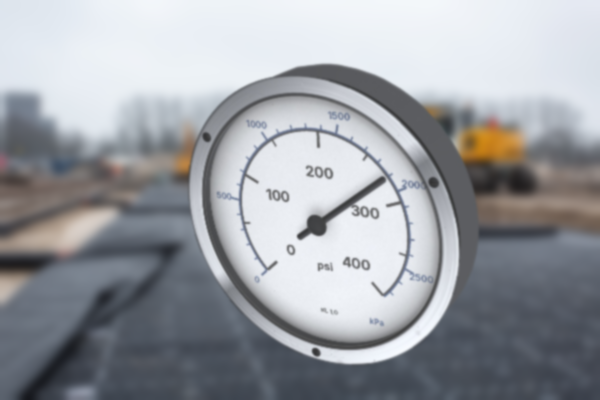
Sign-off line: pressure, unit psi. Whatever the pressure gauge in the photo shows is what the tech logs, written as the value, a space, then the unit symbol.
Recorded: 275 psi
